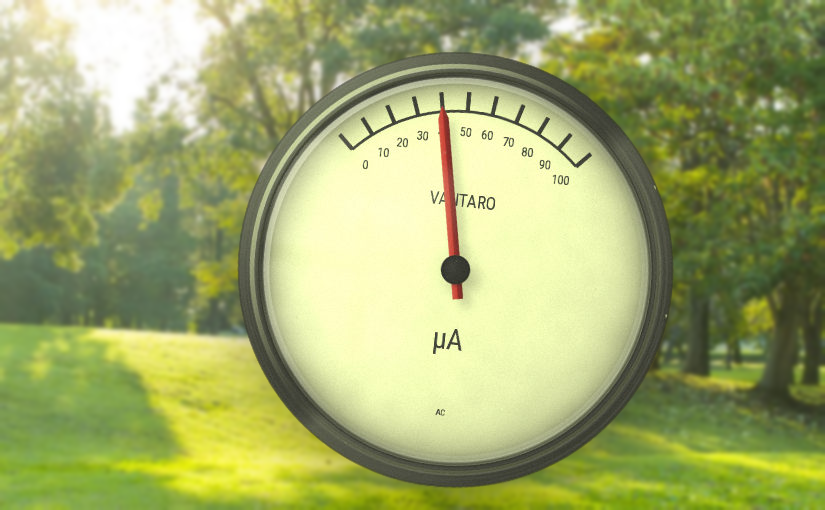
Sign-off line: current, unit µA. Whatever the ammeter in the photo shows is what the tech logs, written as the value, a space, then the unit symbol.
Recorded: 40 µA
